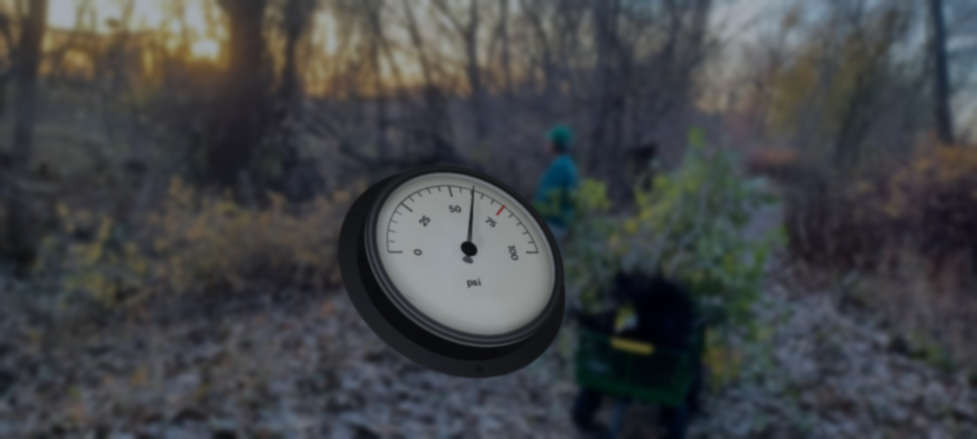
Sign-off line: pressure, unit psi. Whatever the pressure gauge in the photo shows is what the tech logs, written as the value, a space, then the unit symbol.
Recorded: 60 psi
